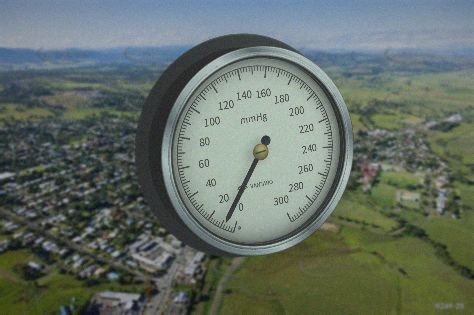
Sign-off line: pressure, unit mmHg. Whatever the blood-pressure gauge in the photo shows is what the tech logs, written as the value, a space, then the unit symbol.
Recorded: 10 mmHg
